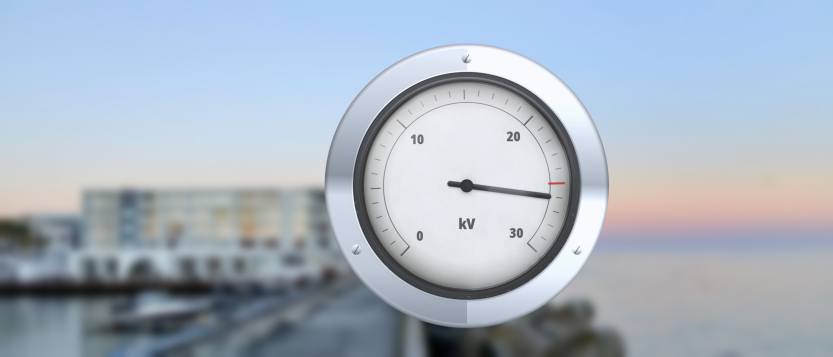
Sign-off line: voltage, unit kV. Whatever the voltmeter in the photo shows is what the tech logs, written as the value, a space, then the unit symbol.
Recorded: 26 kV
